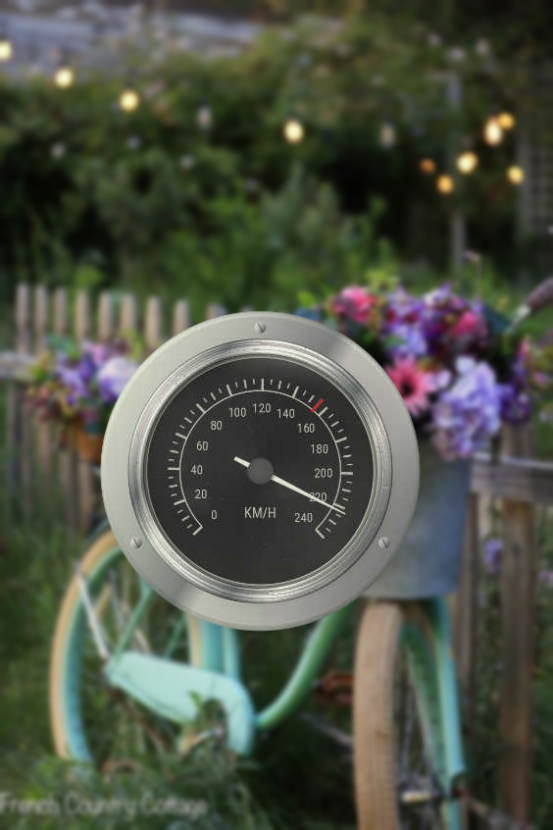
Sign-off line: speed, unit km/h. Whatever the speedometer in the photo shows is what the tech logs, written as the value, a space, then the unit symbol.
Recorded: 222.5 km/h
